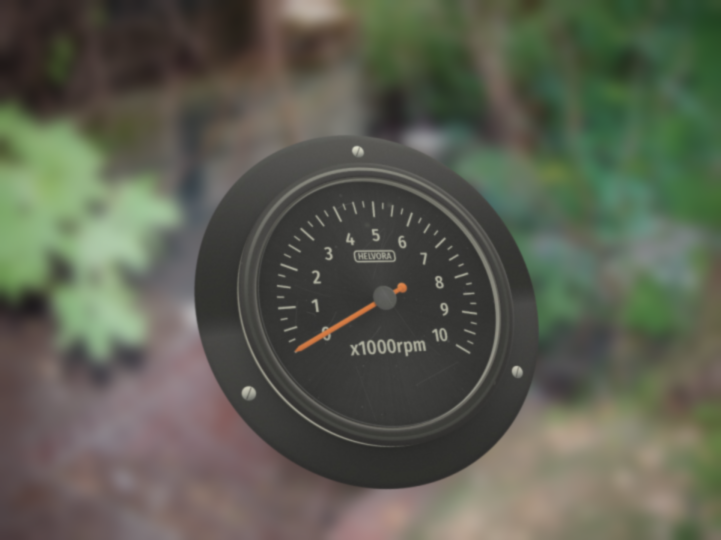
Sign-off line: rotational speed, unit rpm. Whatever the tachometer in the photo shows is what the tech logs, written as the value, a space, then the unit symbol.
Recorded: 0 rpm
